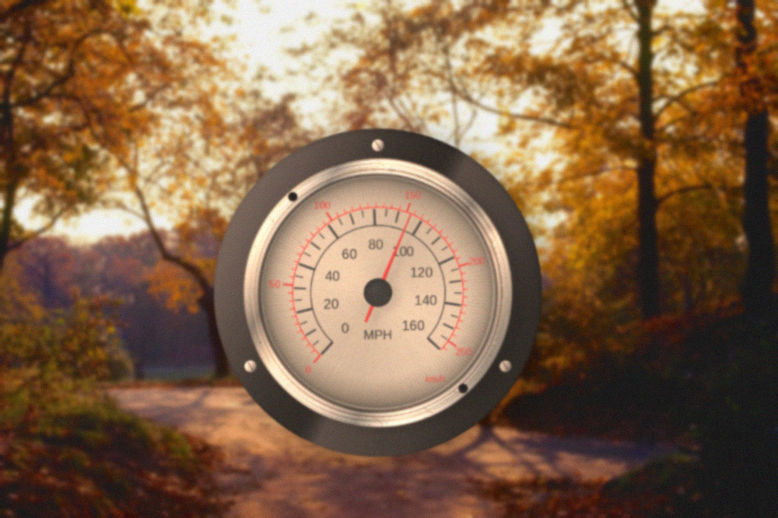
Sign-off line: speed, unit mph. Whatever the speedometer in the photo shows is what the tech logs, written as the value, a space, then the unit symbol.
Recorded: 95 mph
